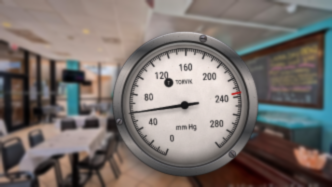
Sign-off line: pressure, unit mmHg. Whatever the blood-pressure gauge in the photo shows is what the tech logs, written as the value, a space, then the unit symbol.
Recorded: 60 mmHg
